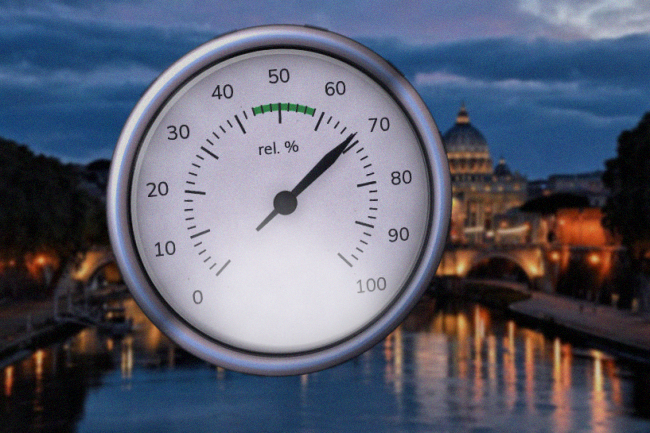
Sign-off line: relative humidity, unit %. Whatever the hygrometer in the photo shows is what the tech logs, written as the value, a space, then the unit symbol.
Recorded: 68 %
